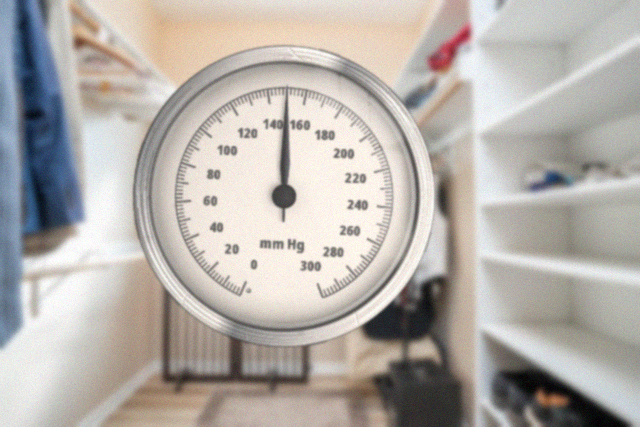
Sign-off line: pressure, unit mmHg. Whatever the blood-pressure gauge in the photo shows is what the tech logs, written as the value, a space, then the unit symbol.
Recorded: 150 mmHg
